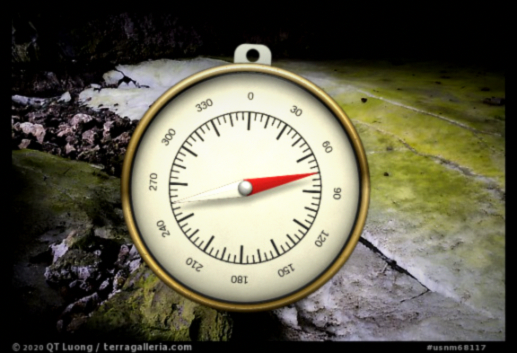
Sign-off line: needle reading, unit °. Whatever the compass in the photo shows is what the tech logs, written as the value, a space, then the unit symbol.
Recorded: 75 °
